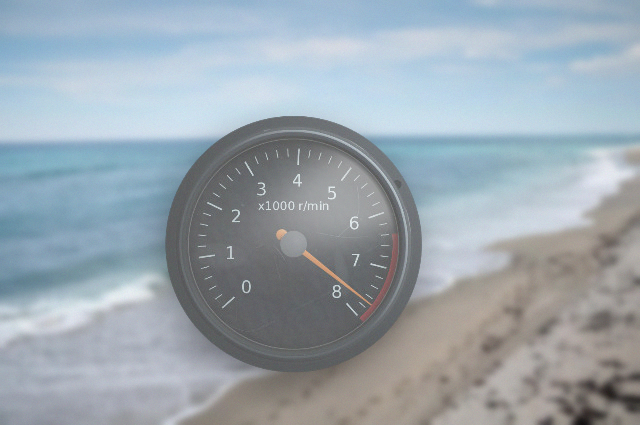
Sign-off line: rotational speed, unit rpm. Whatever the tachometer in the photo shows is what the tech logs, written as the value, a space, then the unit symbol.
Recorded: 7700 rpm
